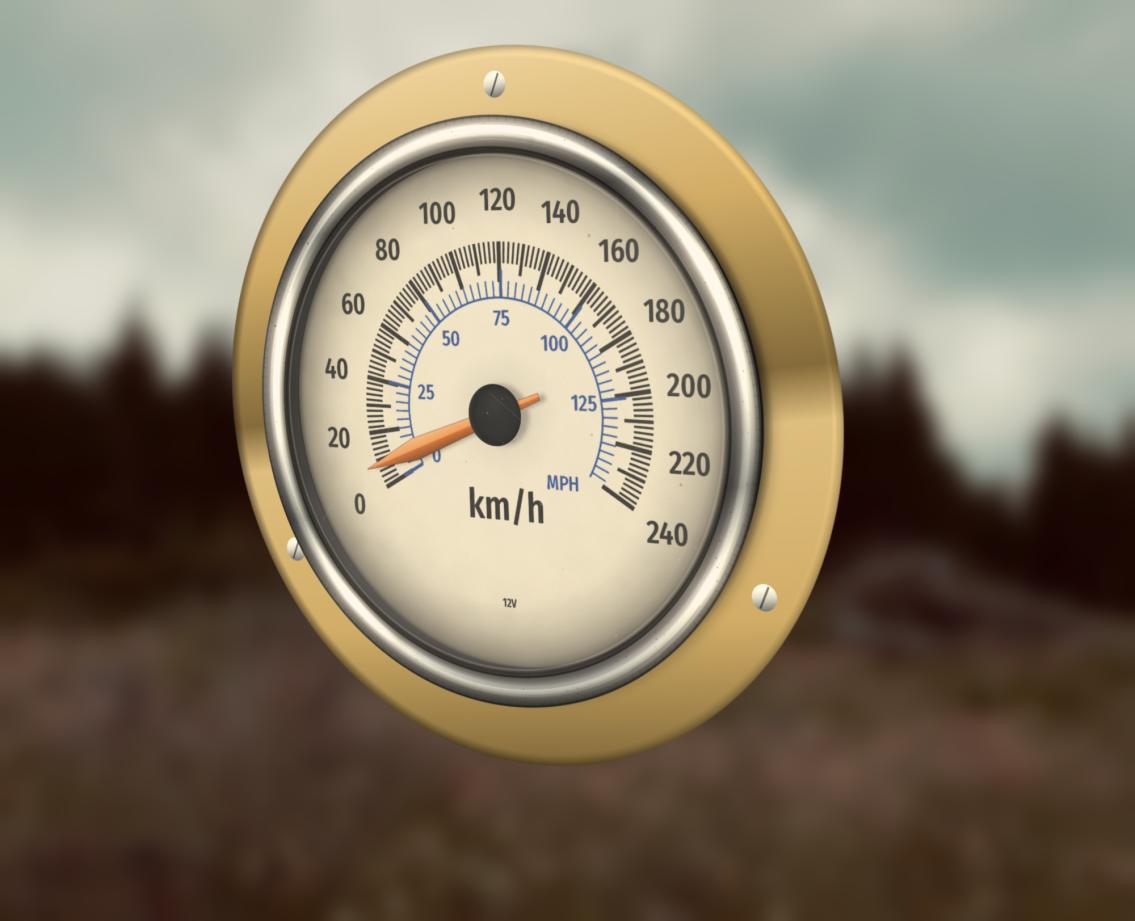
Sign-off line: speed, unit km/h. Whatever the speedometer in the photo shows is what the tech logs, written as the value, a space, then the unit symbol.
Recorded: 8 km/h
